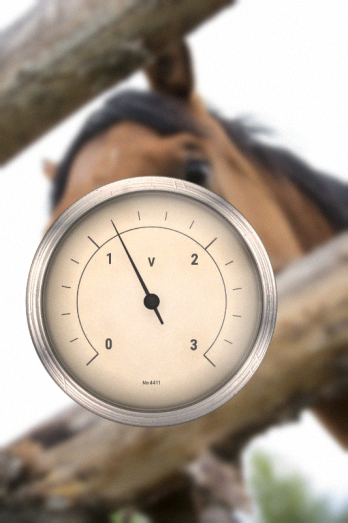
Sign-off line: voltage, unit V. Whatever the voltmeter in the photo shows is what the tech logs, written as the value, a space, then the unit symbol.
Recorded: 1.2 V
